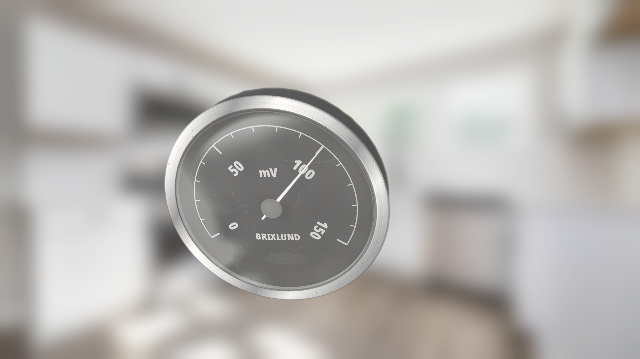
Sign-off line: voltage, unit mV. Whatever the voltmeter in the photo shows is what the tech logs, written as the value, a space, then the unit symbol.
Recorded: 100 mV
